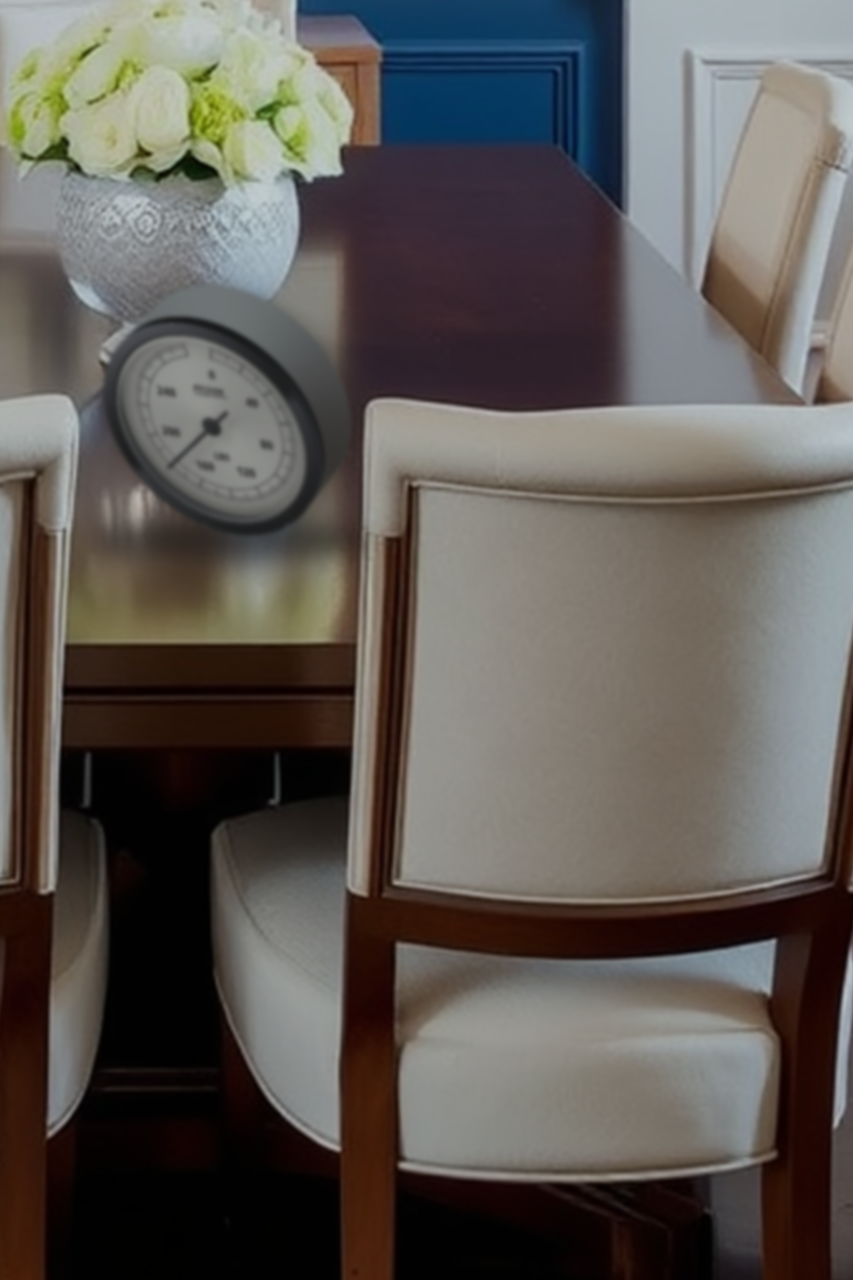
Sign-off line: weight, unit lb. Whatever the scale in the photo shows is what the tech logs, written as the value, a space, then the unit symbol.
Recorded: 180 lb
